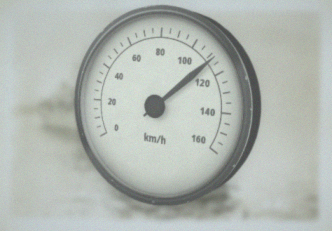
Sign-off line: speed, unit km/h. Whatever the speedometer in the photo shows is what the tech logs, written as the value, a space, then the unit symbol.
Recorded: 112.5 km/h
